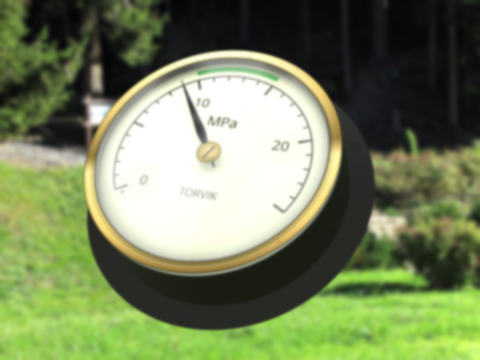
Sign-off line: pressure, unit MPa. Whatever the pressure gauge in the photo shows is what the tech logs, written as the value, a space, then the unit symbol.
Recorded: 9 MPa
